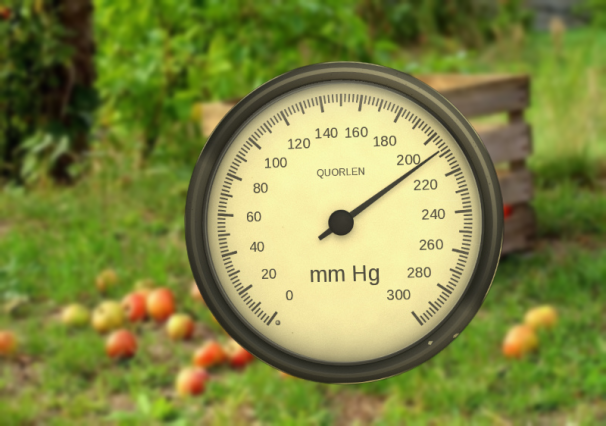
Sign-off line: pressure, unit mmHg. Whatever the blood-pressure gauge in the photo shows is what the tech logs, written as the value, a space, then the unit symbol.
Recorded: 208 mmHg
